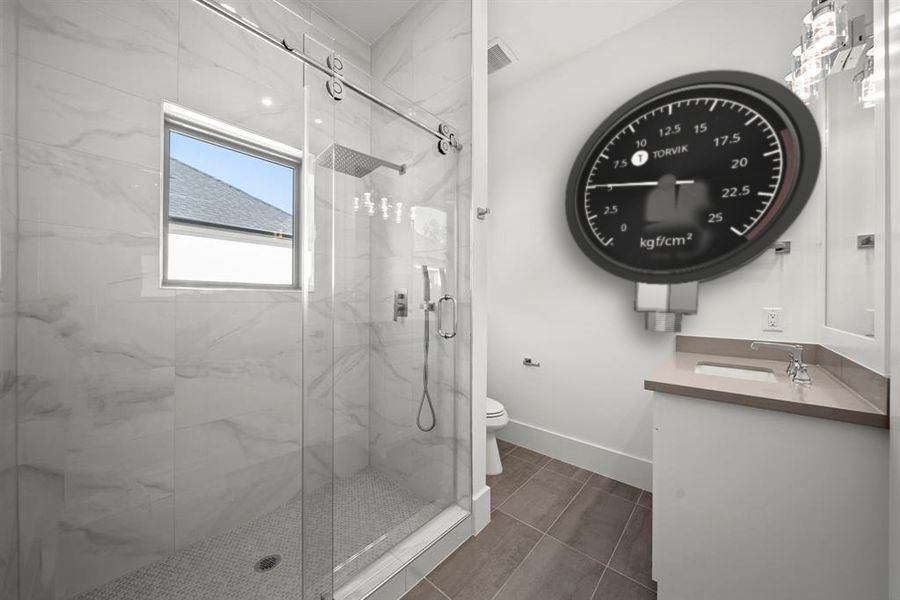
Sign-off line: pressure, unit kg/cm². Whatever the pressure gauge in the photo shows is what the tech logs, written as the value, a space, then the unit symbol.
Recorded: 5 kg/cm²
